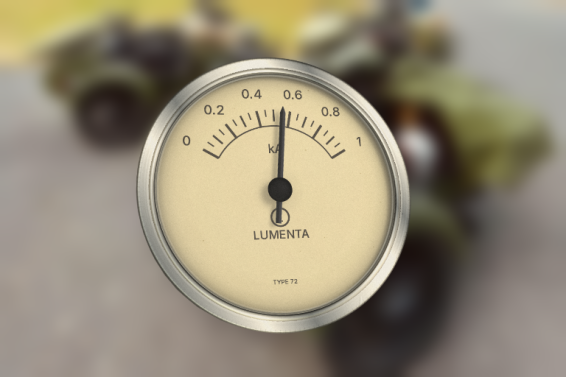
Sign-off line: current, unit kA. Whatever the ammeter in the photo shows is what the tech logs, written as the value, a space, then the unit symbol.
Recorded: 0.55 kA
